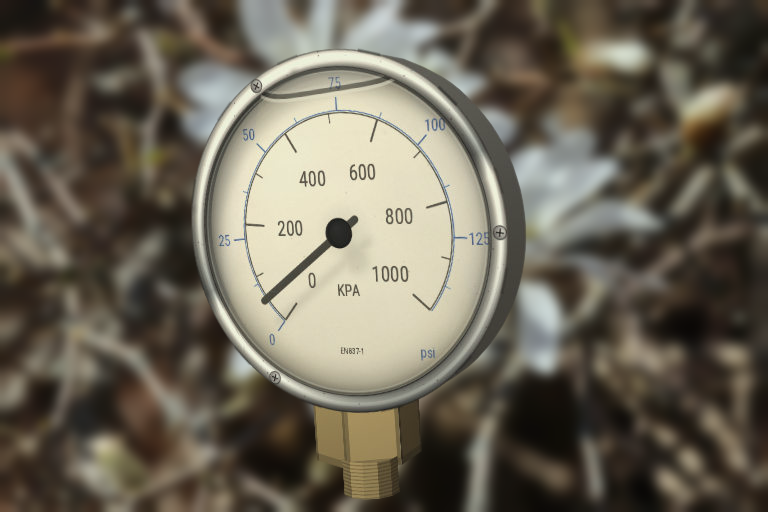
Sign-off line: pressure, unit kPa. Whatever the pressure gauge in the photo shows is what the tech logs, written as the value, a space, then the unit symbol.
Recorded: 50 kPa
